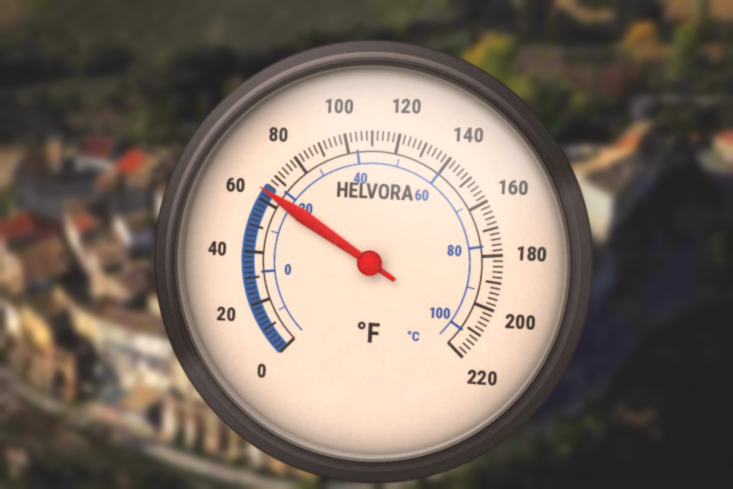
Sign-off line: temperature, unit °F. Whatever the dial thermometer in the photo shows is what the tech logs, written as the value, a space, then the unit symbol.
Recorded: 64 °F
